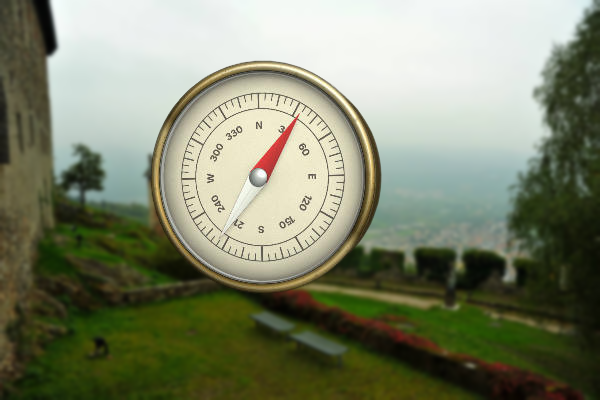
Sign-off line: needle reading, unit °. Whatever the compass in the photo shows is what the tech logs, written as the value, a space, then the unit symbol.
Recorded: 35 °
